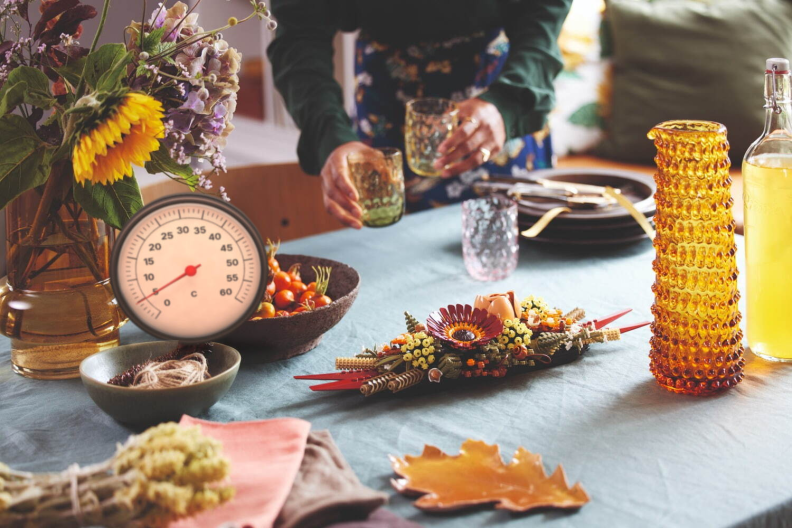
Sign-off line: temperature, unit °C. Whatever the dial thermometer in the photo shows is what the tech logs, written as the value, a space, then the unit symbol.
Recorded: 5 °C
